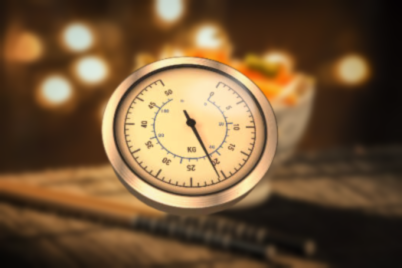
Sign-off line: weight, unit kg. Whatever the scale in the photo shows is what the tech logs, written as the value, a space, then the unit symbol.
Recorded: 21 kg
